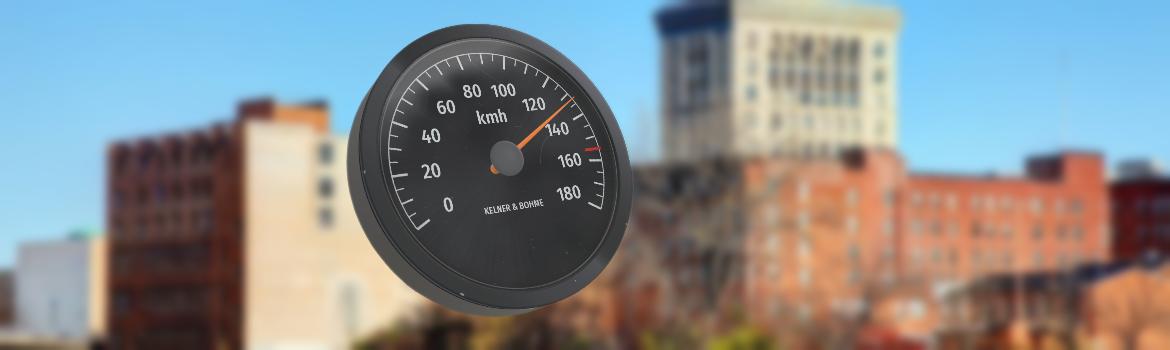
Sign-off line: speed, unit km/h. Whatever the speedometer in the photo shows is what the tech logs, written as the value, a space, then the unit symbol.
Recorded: 132.5 km/h
